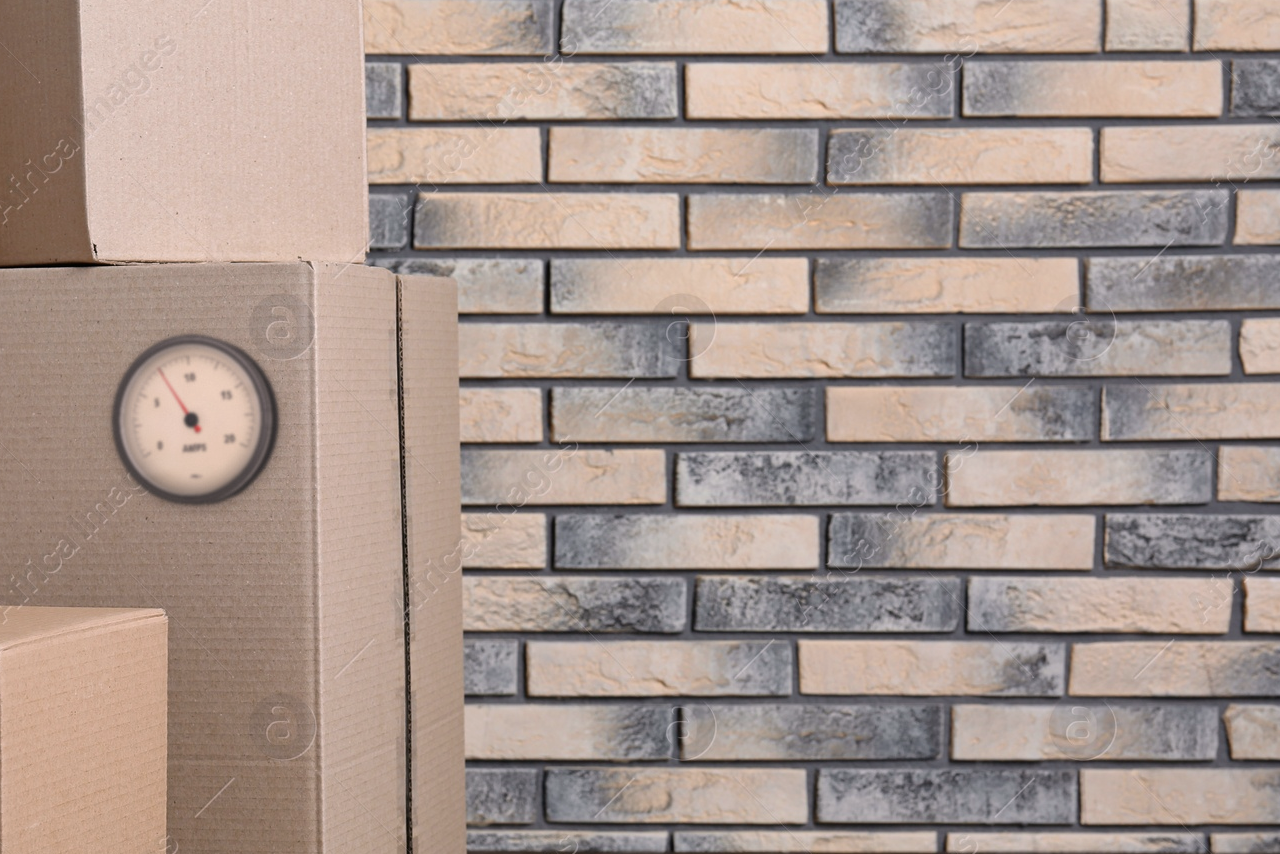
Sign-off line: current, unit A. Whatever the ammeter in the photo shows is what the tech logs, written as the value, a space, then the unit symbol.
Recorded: 7.5 A
